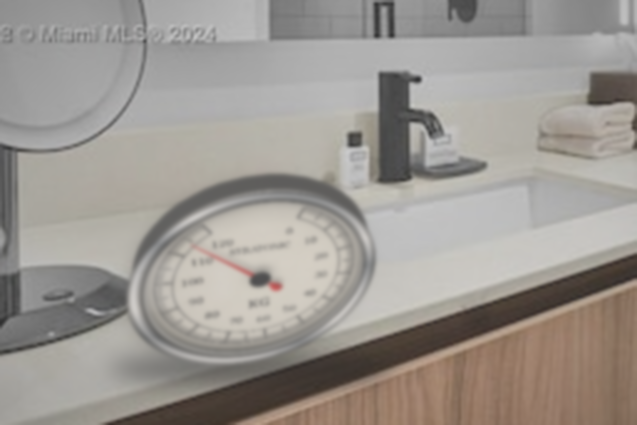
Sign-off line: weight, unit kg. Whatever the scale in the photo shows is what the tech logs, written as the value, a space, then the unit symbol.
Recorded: 115 kg
